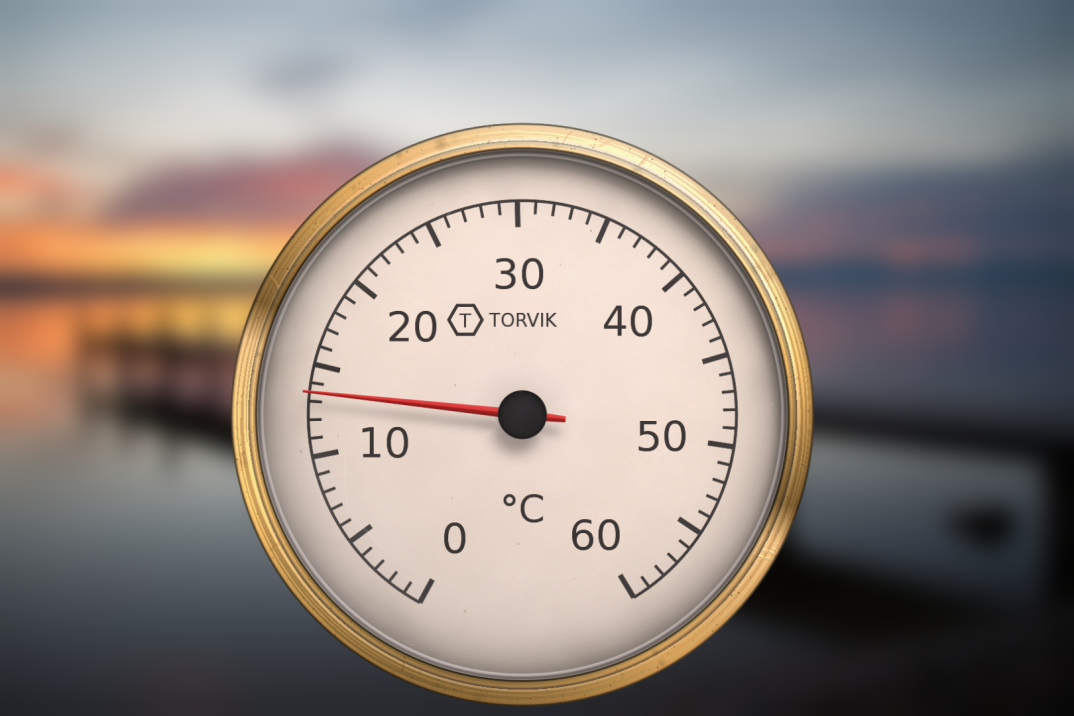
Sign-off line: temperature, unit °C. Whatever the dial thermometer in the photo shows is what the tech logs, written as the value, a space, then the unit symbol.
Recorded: 13.5 °C
